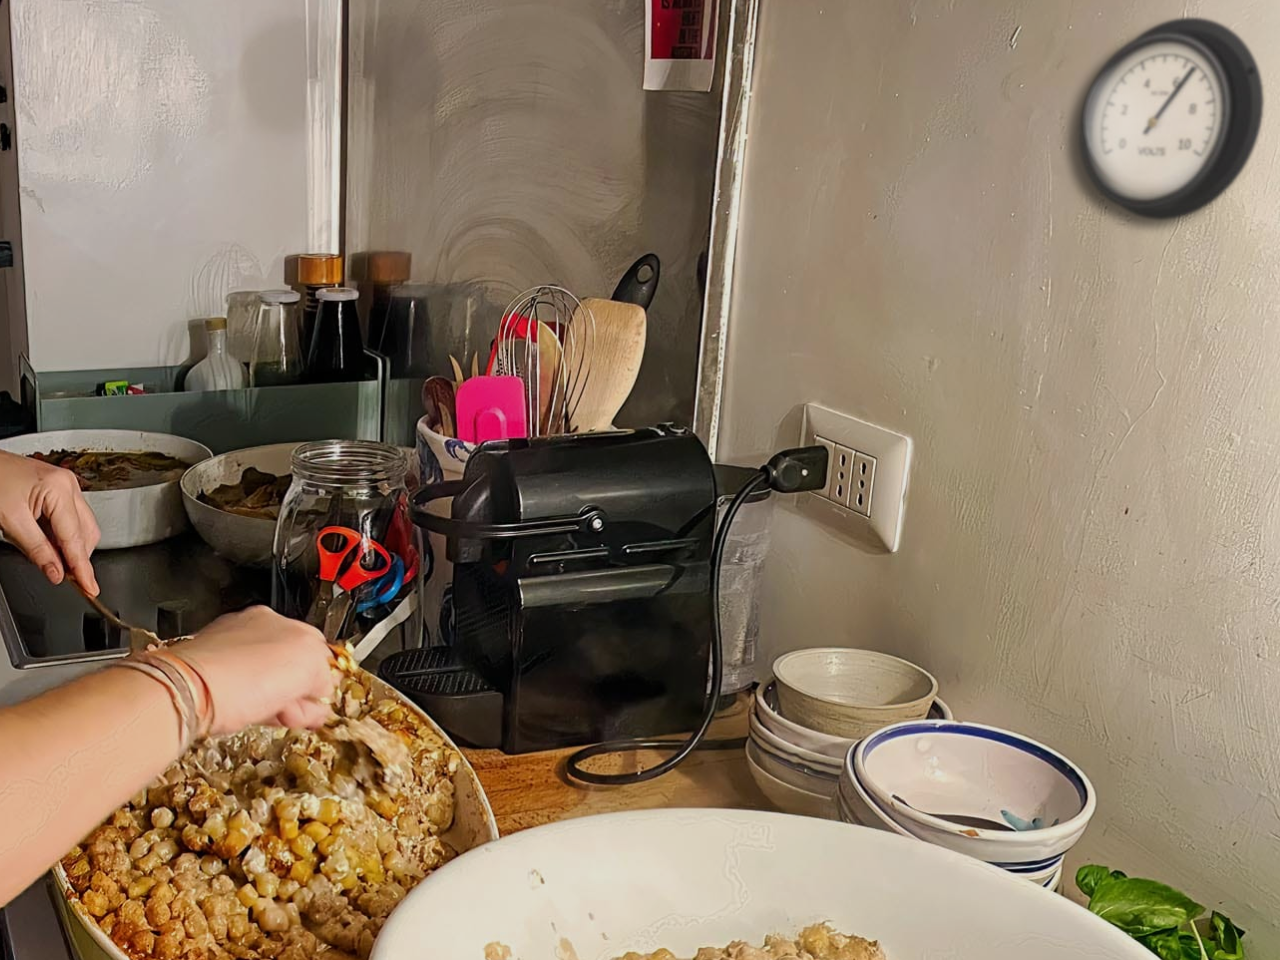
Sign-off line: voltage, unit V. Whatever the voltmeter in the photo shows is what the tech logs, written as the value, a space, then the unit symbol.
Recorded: 6.5 V
